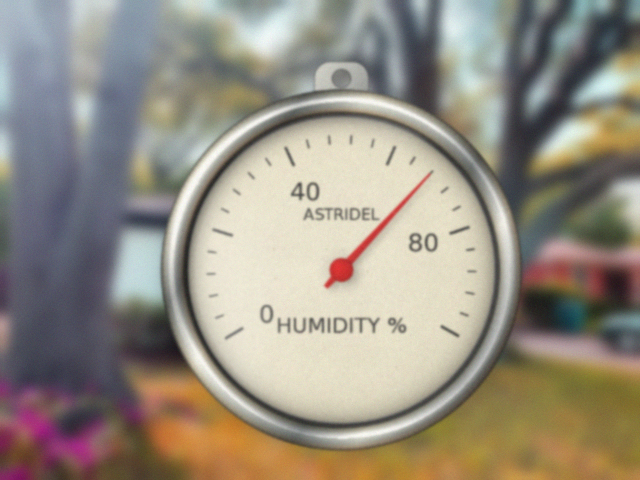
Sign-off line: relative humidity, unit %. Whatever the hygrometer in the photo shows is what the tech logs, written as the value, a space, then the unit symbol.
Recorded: 68 %
